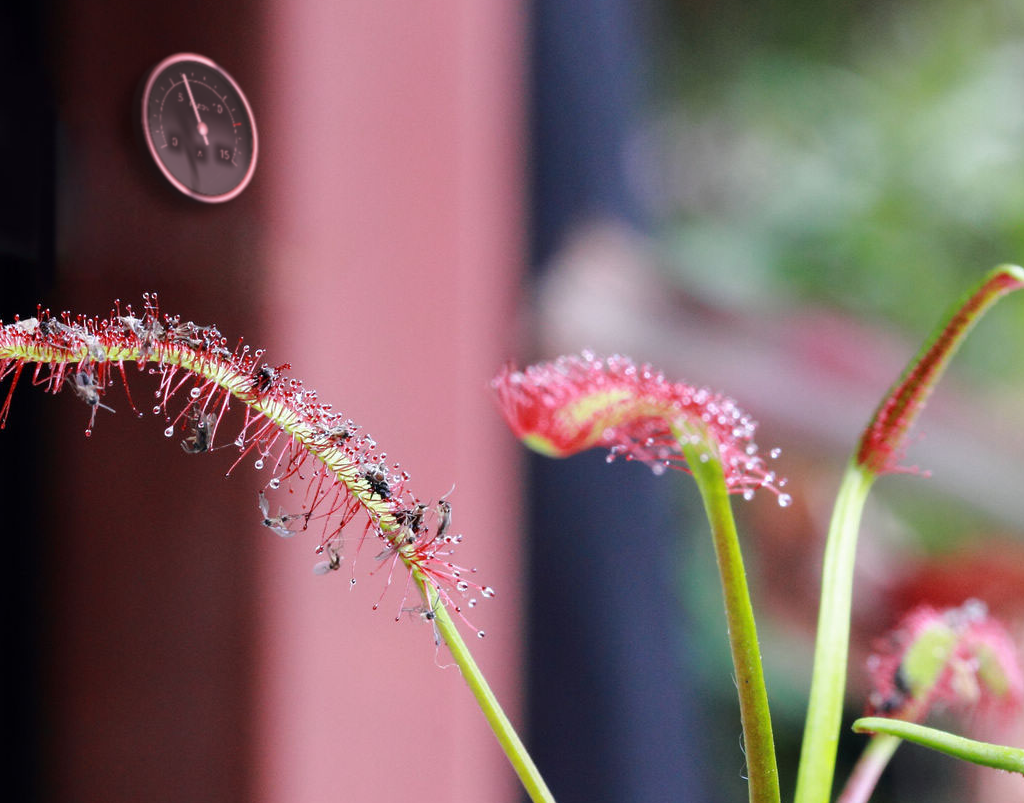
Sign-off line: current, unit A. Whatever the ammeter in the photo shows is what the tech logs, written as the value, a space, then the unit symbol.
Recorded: 6 A
